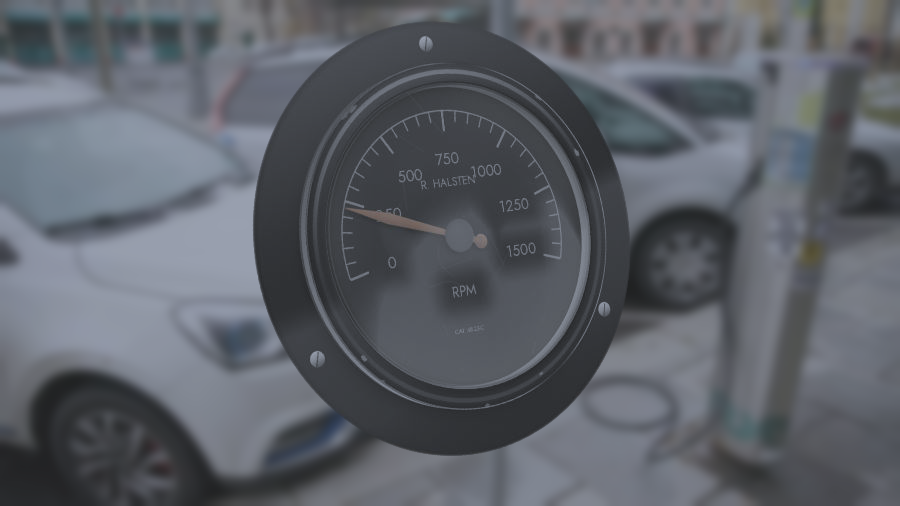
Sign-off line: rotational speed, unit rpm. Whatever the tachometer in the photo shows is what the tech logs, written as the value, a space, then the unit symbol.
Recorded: 225 rpm
